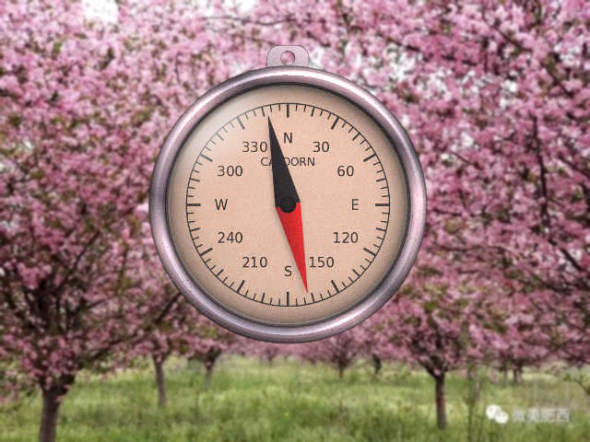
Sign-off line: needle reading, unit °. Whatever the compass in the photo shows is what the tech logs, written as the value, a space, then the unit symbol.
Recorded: 167.5 °
